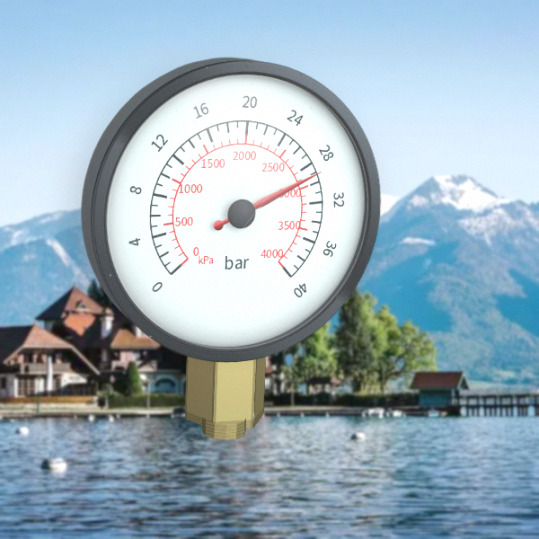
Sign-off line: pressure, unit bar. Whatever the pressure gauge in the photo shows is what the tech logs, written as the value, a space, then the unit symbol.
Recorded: 29 bar
